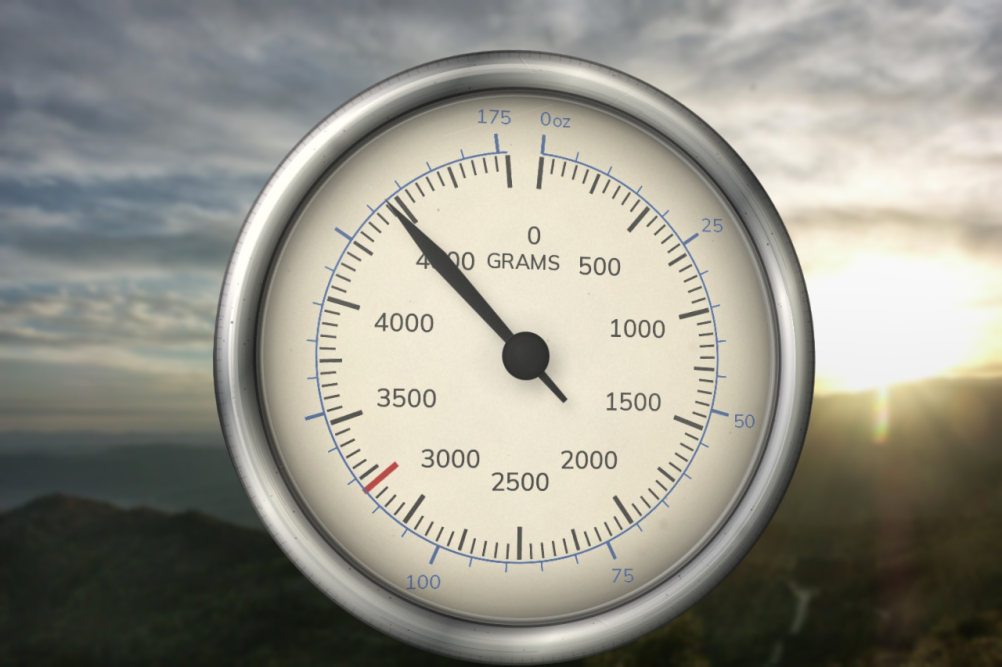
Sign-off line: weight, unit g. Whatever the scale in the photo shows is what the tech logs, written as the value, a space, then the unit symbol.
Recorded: 4450 g
